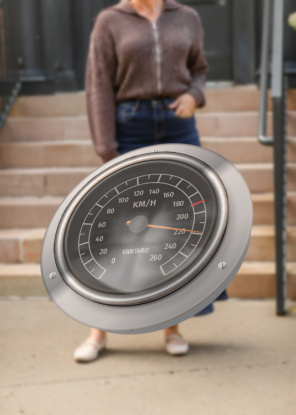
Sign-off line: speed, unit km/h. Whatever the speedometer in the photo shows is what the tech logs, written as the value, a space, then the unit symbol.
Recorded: 220 km/h
